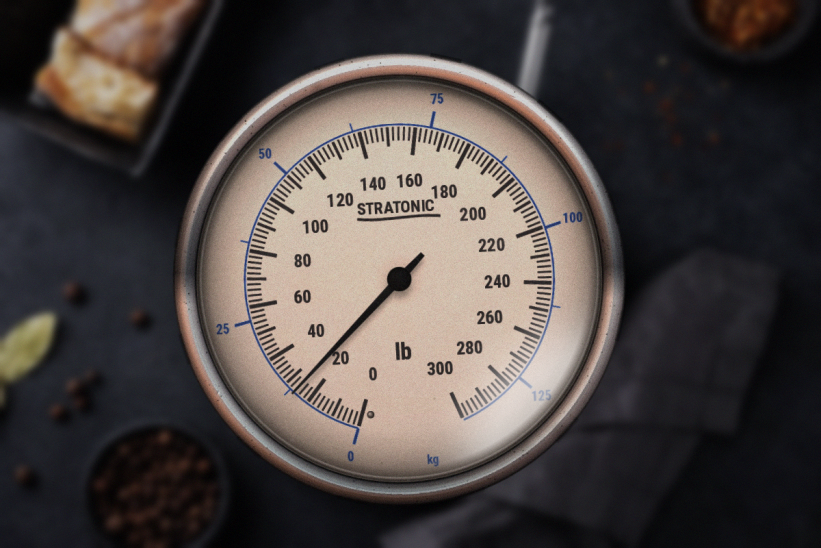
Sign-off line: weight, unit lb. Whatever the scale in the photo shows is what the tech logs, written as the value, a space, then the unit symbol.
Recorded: 26 lb
